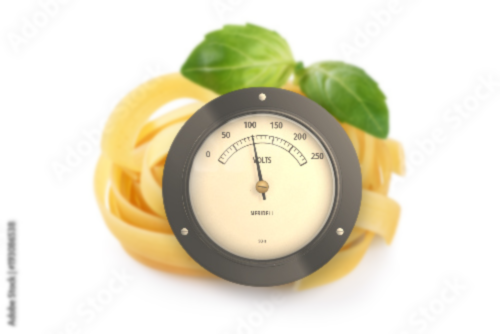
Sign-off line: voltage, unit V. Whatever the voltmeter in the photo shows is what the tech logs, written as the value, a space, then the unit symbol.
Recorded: 100 V
